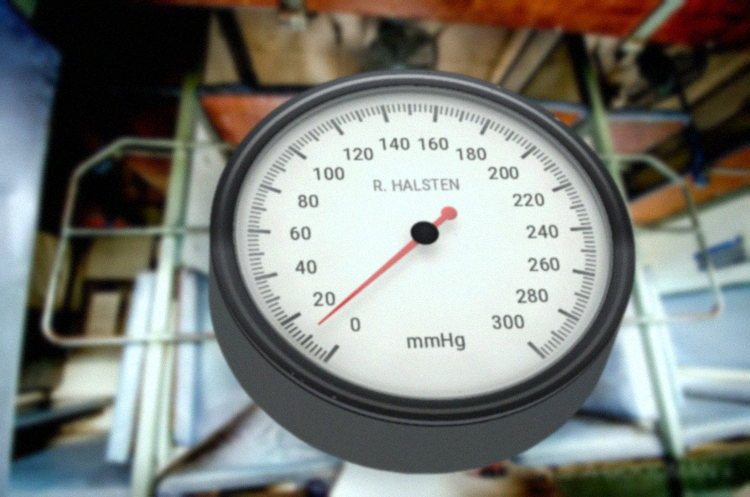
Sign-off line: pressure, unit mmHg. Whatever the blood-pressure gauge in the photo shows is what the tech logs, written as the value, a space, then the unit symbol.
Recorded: 10 mmHg
